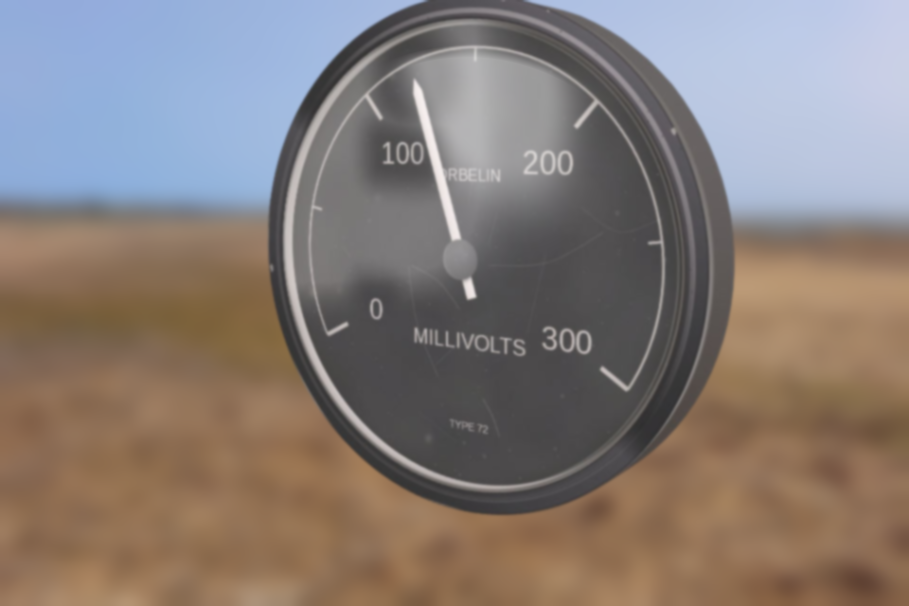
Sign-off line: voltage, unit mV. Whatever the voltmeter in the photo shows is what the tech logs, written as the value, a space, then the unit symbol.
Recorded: 125 mV
